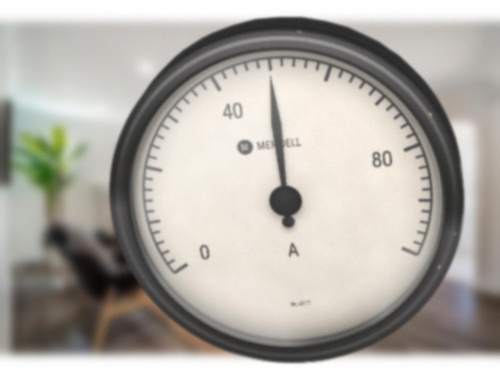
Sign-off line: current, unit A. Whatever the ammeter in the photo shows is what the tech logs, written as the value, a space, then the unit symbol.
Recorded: 50 A
